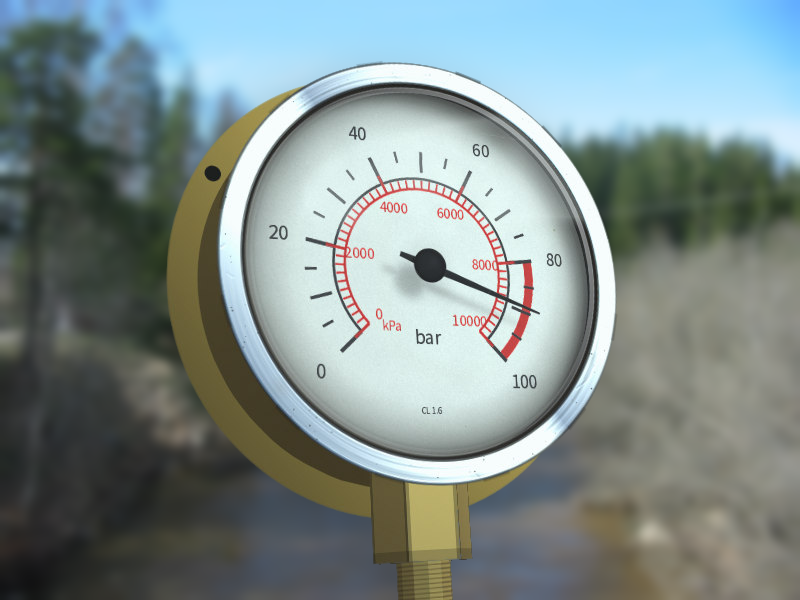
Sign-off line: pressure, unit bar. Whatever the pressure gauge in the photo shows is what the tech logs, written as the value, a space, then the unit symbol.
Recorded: 90 bar
